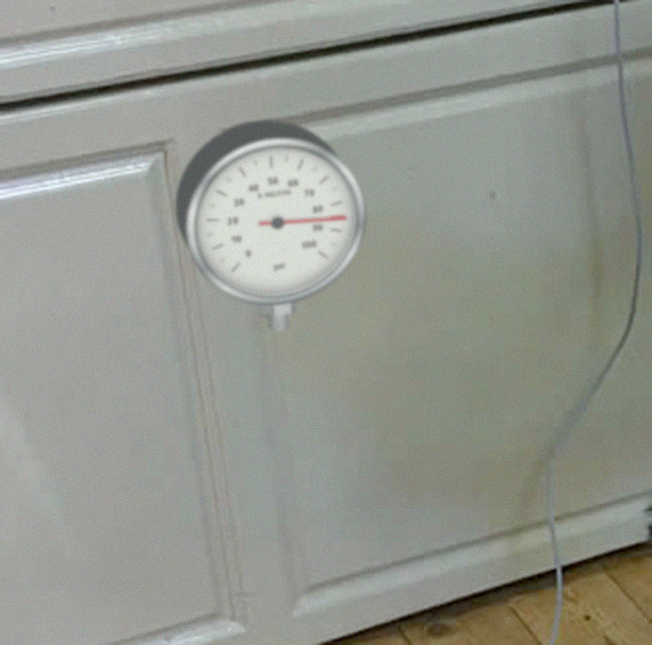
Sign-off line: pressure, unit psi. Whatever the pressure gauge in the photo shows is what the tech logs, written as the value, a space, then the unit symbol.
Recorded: 85 psi
